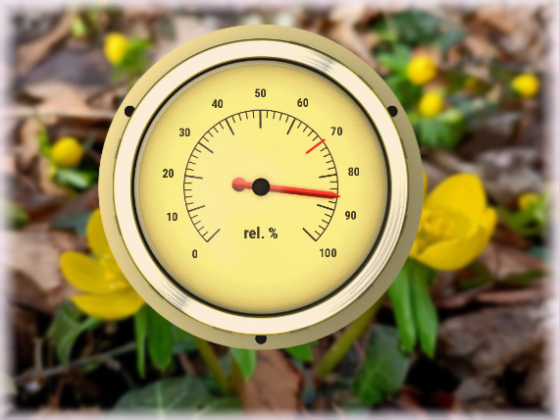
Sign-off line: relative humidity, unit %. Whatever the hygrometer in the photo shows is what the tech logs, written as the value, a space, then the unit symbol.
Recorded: 86 %
